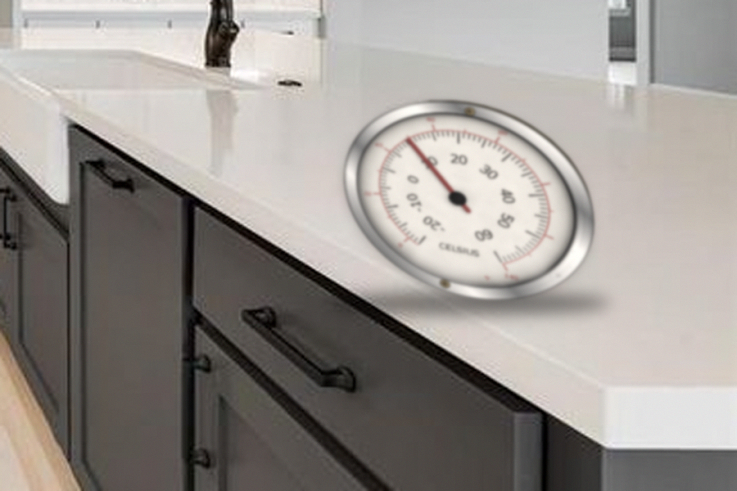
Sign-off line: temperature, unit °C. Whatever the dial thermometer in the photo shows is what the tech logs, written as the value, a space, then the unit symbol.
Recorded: 10 °C
